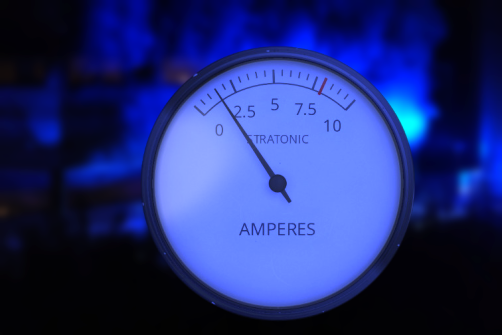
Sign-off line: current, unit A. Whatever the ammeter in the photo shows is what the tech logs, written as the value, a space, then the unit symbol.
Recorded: 1.5 A
